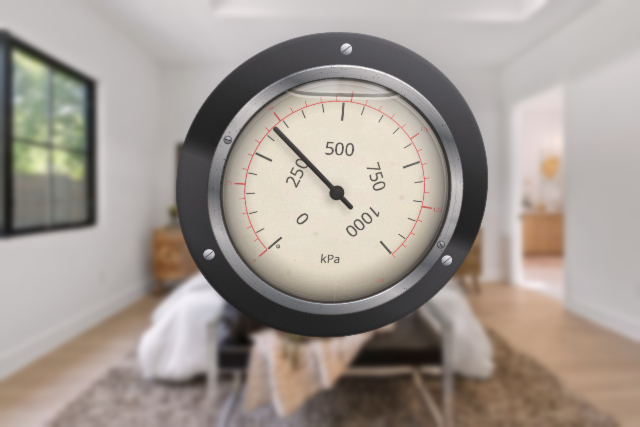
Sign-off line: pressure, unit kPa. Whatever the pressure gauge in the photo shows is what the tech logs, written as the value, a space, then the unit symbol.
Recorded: 325 kPa
